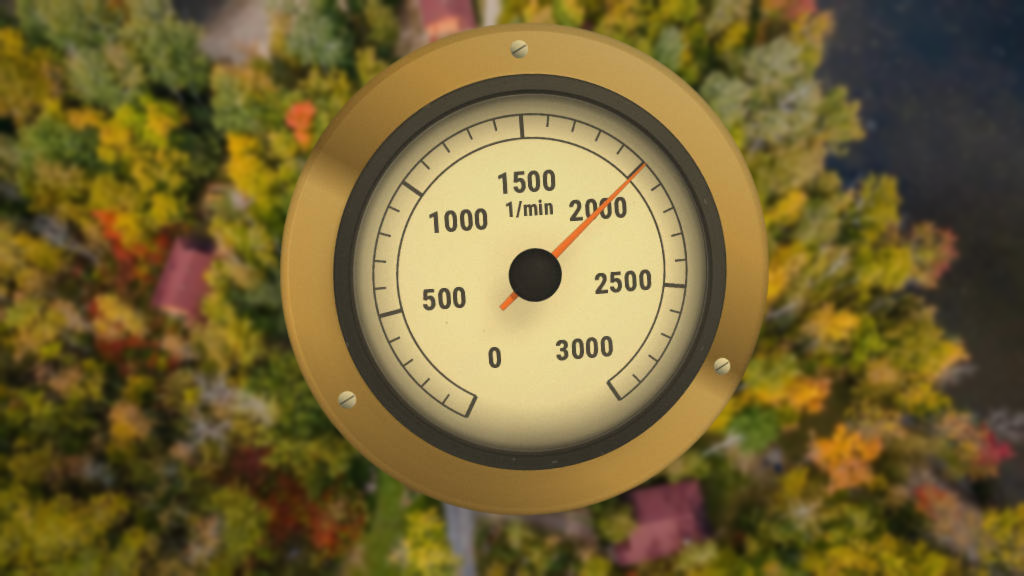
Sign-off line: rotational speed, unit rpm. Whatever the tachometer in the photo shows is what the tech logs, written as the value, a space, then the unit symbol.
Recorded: 2000 rpm
